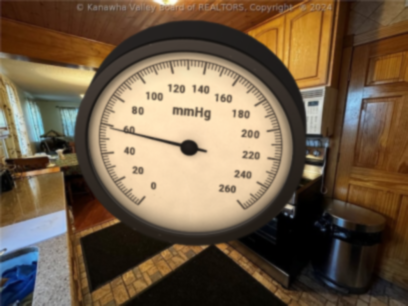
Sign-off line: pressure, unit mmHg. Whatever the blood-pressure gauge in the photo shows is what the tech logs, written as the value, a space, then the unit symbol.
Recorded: 60 mmHg
